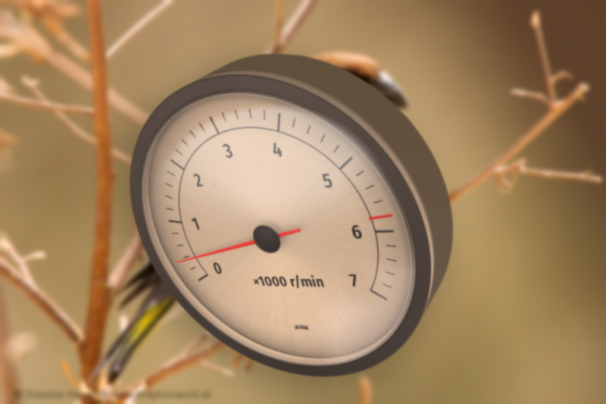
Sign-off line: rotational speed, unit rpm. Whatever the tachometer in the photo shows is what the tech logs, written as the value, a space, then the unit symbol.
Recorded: 400 rpm
